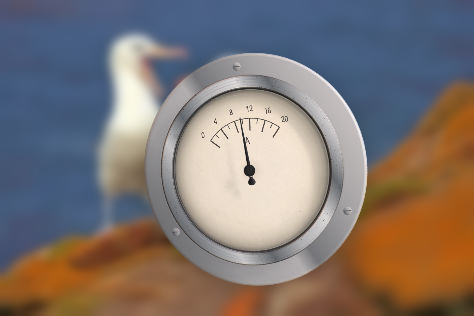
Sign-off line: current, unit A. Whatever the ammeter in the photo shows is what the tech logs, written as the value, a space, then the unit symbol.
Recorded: 10 A
